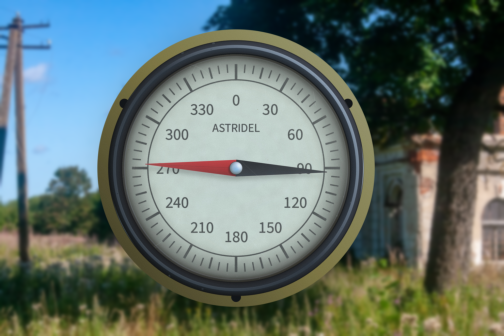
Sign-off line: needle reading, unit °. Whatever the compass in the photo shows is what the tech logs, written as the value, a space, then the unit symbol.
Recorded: 272.5 °
